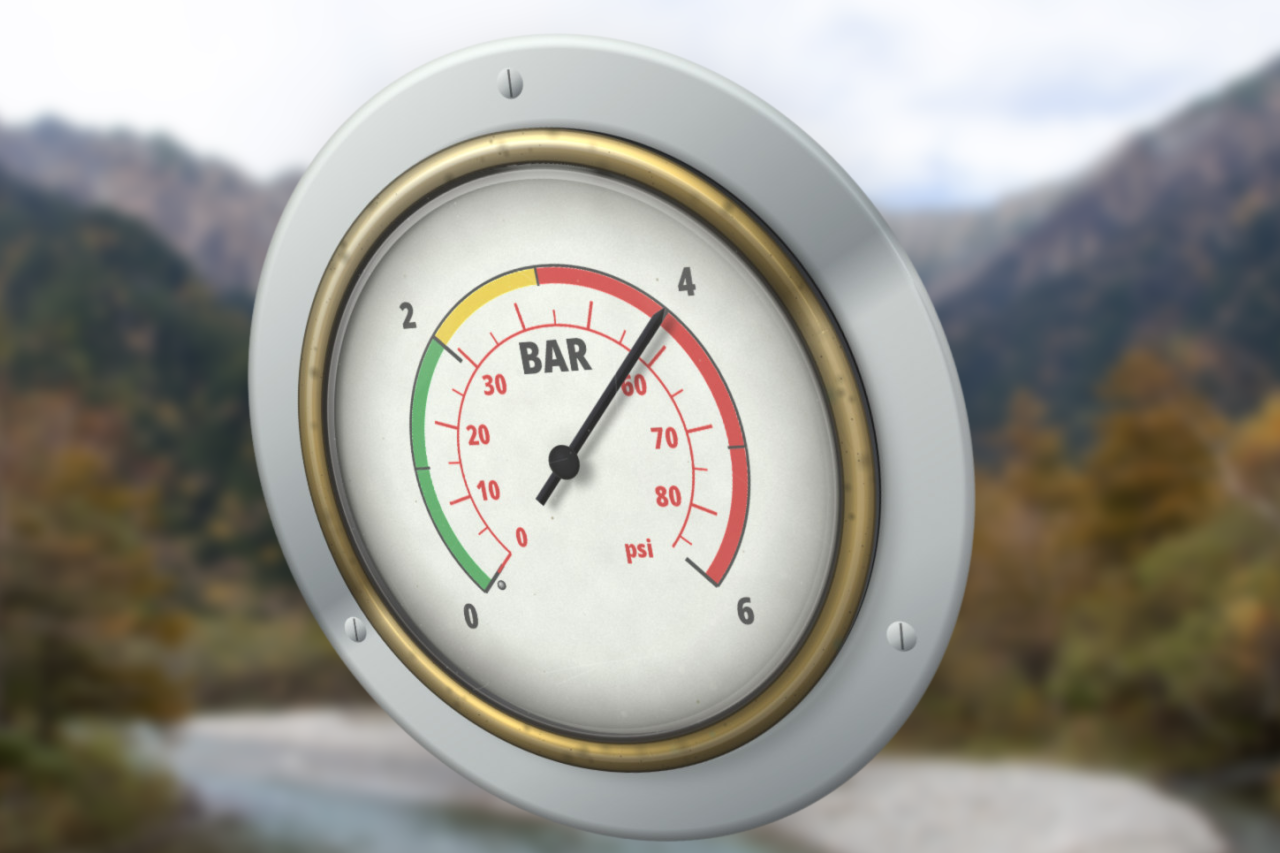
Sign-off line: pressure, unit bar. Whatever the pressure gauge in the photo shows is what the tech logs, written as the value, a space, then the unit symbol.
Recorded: 4 bar
